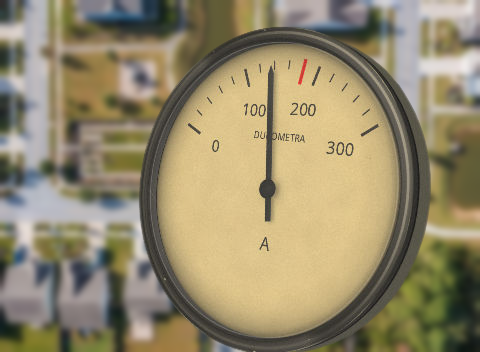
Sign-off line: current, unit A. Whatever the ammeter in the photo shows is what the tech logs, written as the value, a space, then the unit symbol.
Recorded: 140 A
